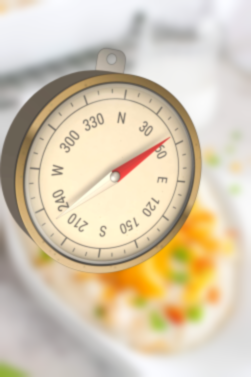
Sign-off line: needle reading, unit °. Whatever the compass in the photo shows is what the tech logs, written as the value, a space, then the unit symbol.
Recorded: 50 °
